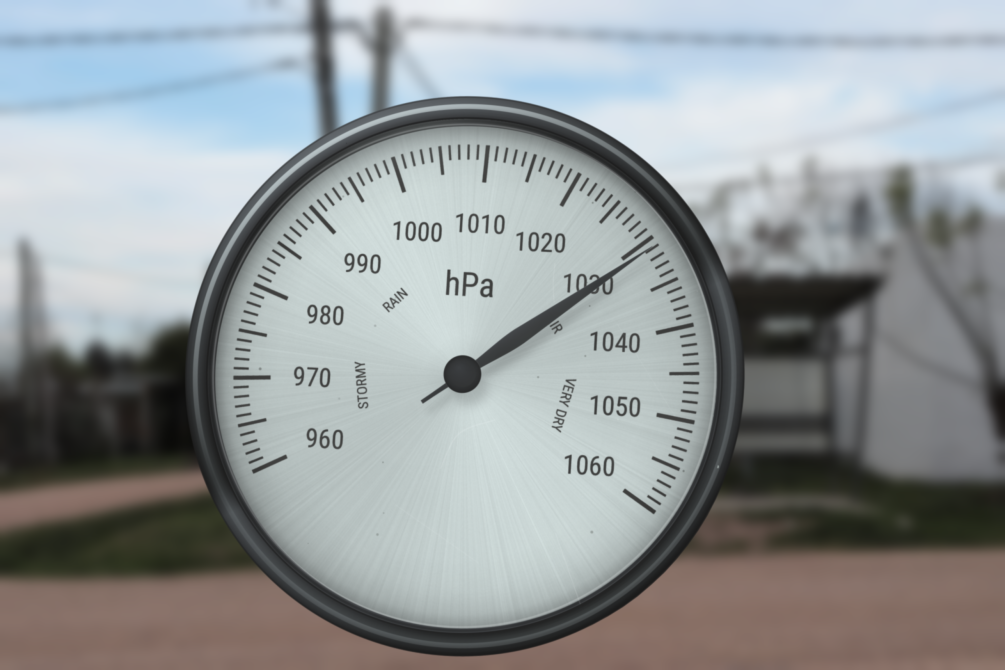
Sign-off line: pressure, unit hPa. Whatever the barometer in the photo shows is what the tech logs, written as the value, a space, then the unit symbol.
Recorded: 1031 hPa
